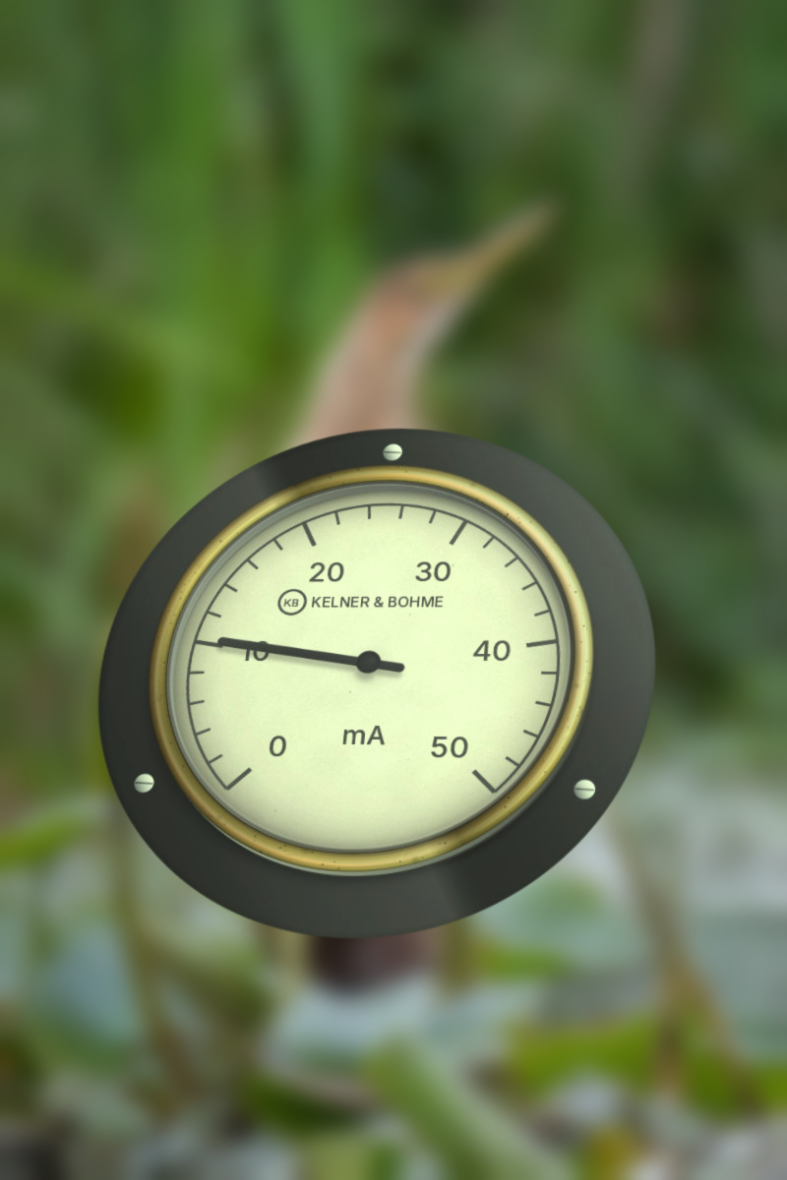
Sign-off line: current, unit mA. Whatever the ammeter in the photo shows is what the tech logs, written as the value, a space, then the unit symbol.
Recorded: 10 mA
